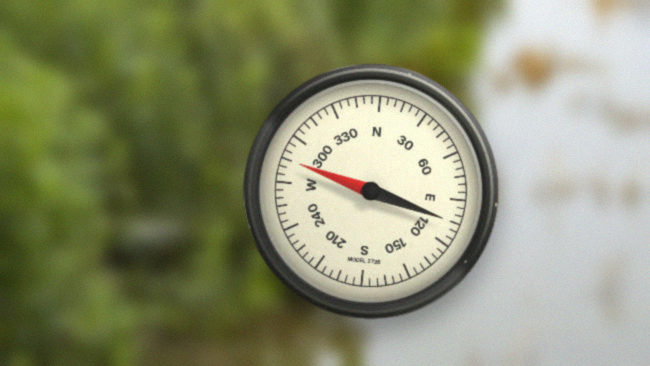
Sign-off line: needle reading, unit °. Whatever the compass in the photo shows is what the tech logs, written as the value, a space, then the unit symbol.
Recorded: 285 °
